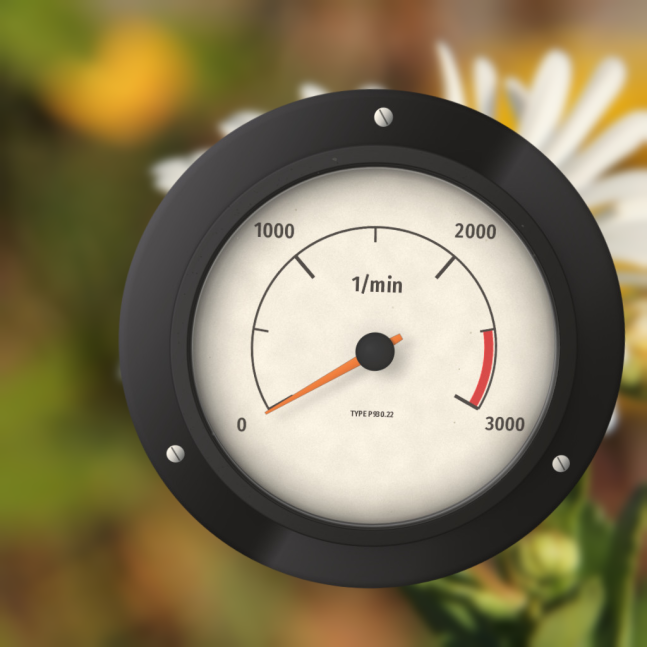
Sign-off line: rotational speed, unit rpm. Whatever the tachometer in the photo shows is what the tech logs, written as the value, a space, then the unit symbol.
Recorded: 0 rpm
